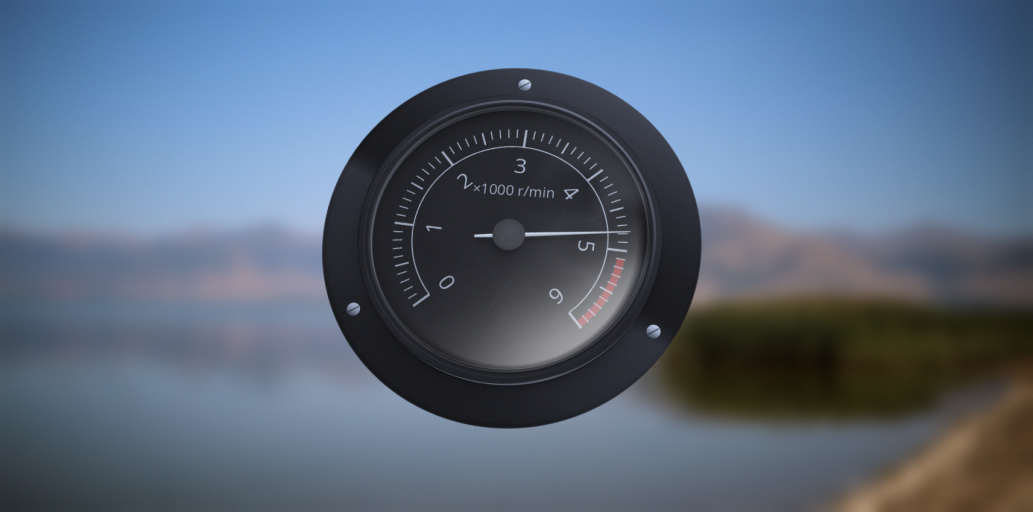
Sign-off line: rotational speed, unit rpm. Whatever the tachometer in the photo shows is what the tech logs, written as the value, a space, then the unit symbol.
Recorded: 4800 rpm
